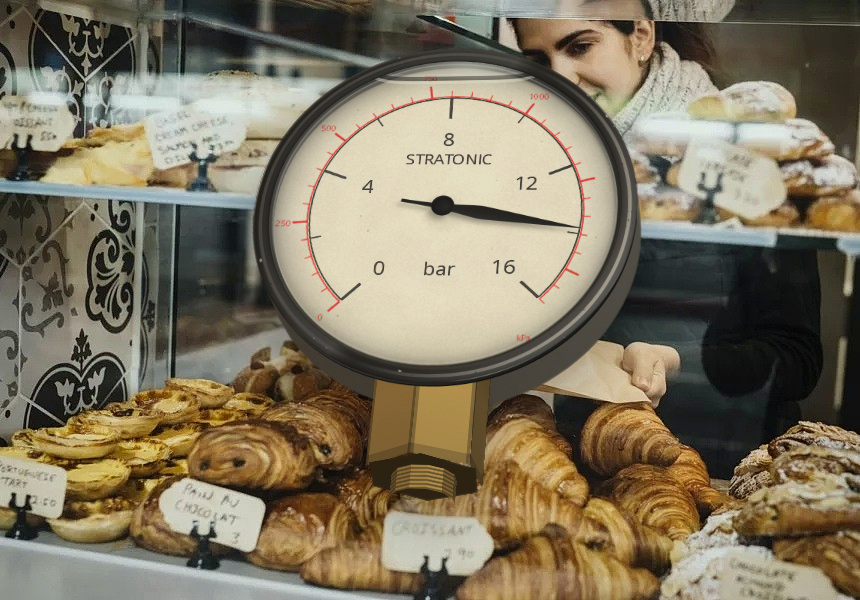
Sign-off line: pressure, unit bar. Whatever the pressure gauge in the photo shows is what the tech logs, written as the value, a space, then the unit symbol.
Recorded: 14 bar
